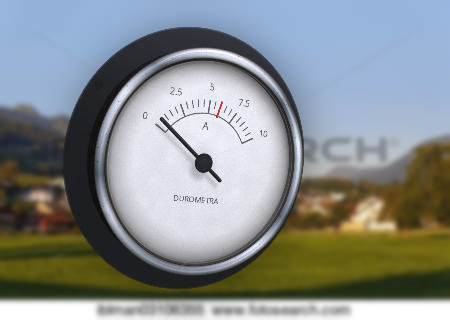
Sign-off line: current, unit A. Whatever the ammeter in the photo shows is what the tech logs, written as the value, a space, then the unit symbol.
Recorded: 0.5 A
